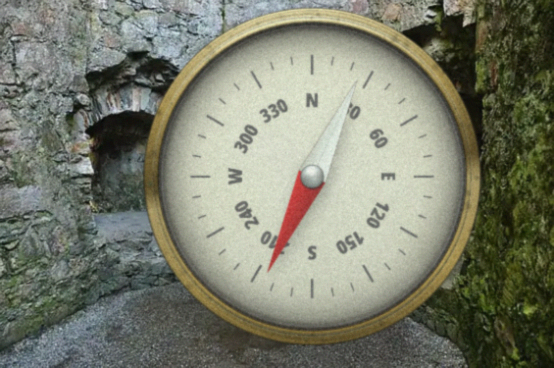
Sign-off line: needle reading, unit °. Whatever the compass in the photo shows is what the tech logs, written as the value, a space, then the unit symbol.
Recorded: 205 °
